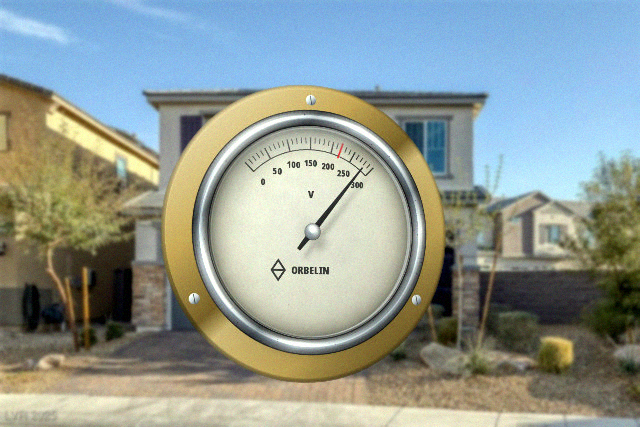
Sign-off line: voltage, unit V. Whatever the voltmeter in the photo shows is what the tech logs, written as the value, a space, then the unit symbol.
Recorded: 280 V
